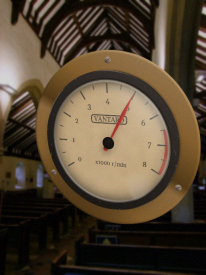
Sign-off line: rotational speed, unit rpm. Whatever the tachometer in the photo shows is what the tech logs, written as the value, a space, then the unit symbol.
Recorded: 5000 rpm
